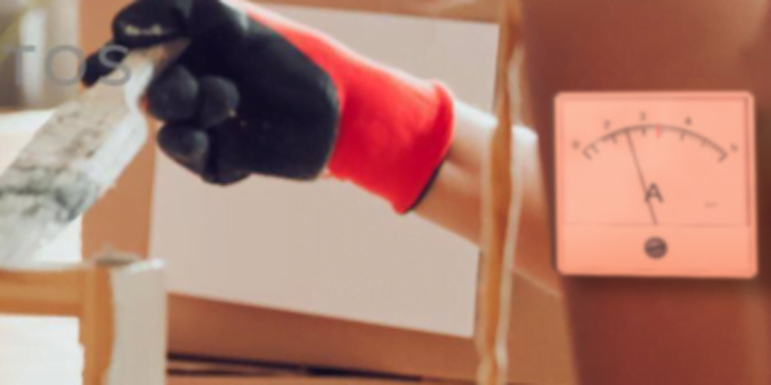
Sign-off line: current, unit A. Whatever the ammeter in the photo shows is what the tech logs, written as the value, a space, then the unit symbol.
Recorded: 2.5 A
